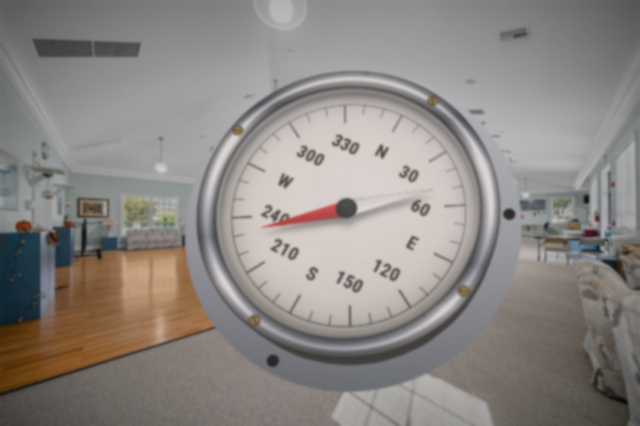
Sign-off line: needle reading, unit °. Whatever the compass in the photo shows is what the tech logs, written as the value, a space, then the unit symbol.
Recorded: 230 °
